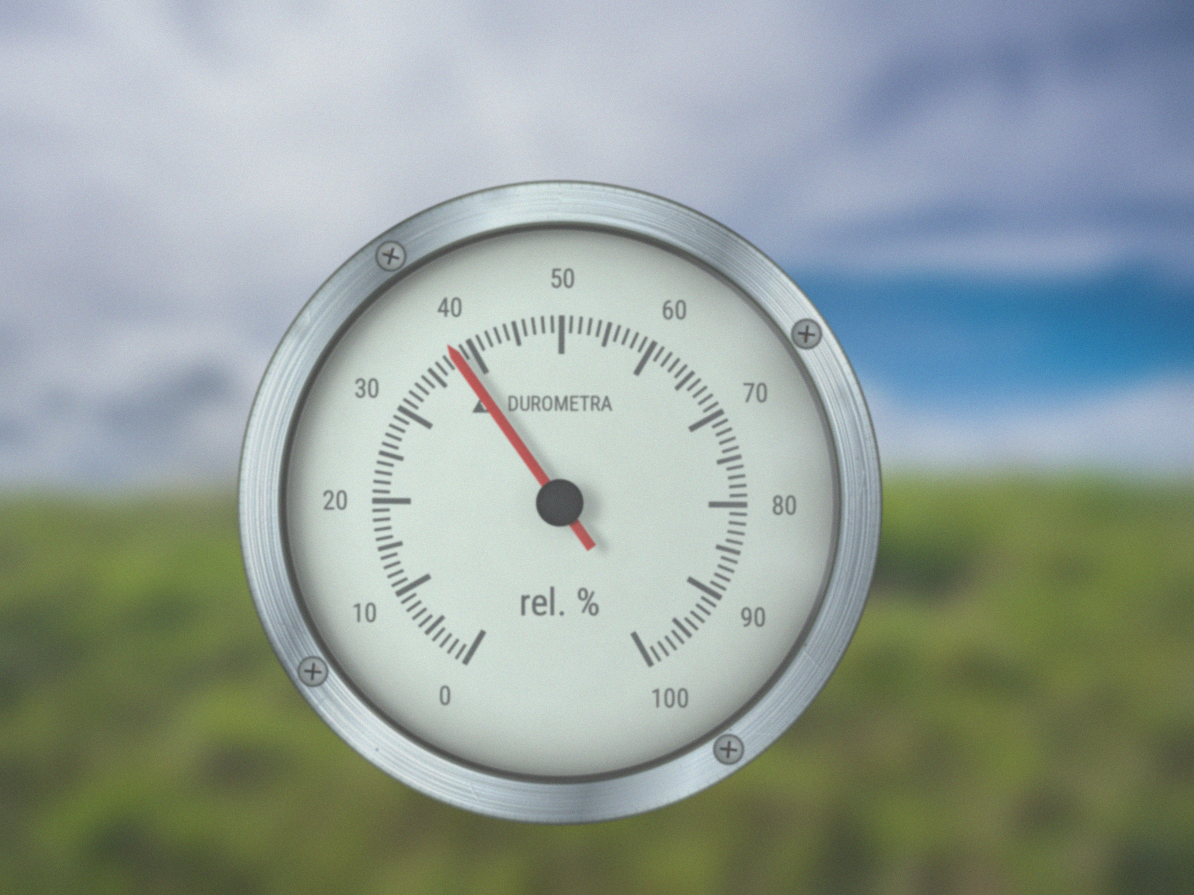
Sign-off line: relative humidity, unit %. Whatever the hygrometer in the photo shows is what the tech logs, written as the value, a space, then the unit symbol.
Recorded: 38 %
